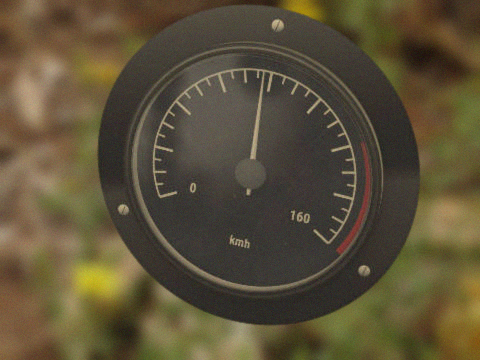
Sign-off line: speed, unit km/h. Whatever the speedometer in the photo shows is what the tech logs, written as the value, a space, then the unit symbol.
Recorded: 77.5 km/h
